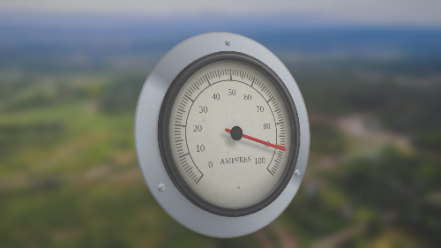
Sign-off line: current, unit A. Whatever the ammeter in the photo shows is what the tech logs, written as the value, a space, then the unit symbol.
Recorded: 90 A
